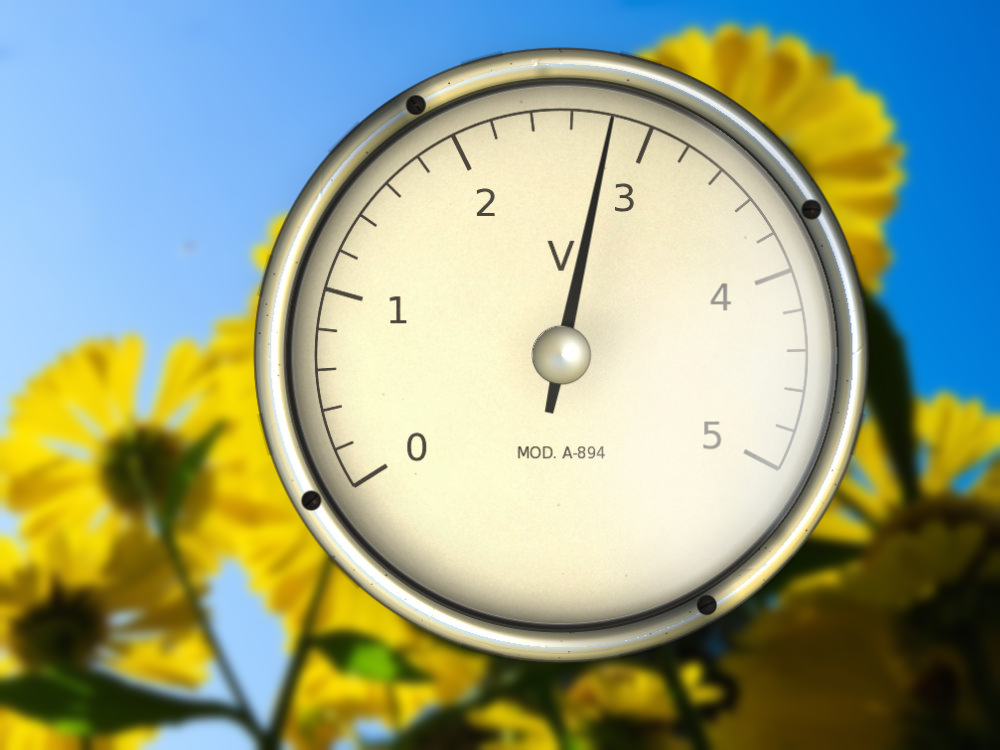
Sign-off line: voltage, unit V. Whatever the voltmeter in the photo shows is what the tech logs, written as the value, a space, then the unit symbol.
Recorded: 2.8 V
